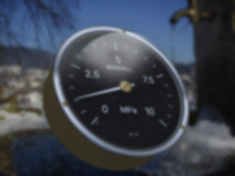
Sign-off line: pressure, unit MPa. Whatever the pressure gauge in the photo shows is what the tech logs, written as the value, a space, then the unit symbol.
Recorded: 1 MPa
